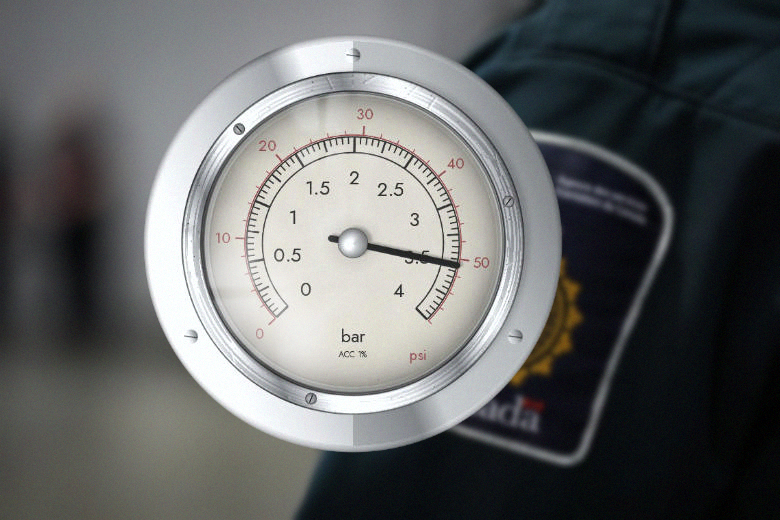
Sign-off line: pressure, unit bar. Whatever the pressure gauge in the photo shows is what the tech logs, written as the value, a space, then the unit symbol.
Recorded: 3.5 bar
